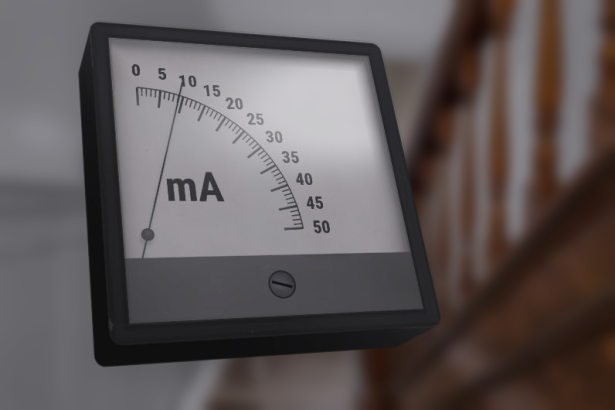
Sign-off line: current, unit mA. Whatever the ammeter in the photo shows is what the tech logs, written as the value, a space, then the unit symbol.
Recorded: 9 mA
